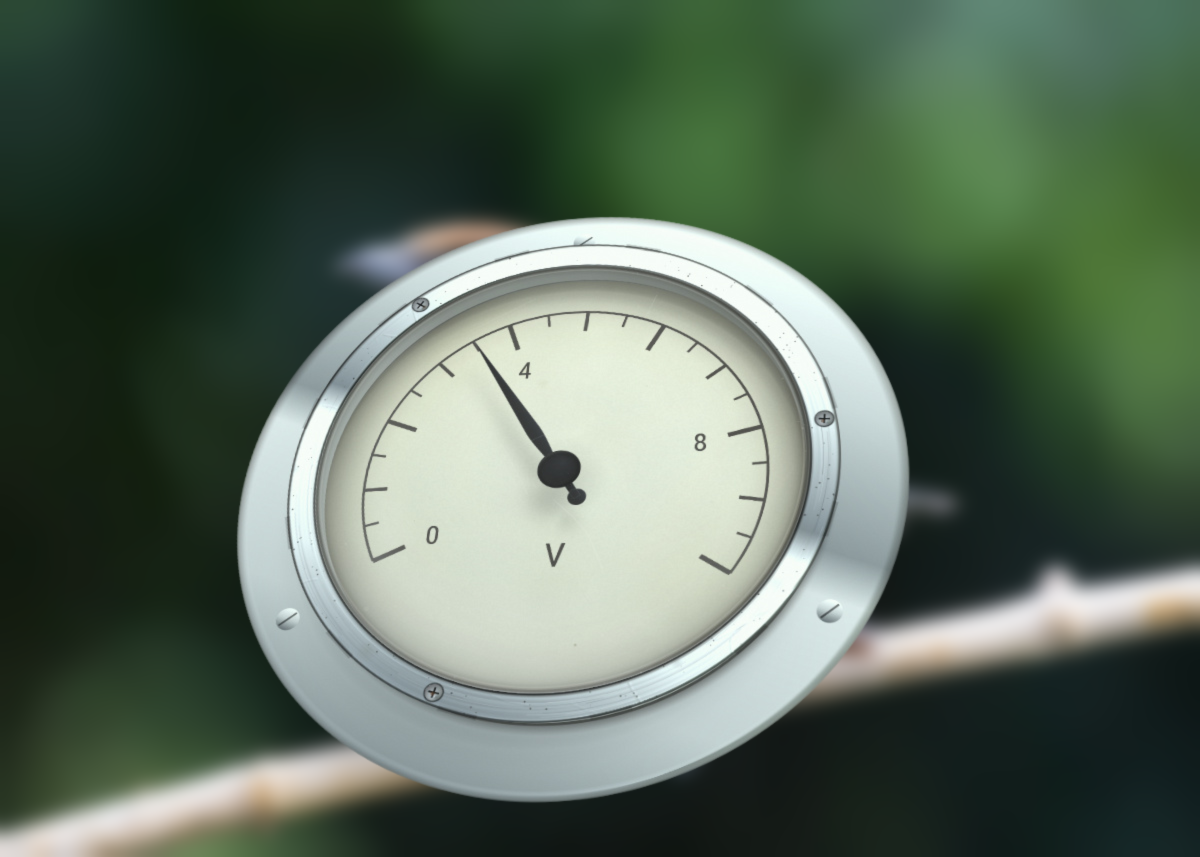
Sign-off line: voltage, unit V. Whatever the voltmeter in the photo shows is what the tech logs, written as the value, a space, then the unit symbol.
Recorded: 3.5 V
